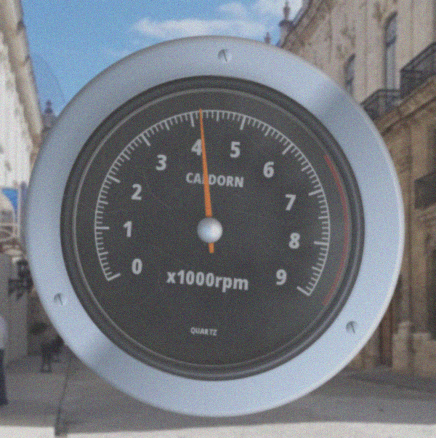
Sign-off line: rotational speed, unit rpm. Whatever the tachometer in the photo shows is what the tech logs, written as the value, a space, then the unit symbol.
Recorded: 4200 rpm
